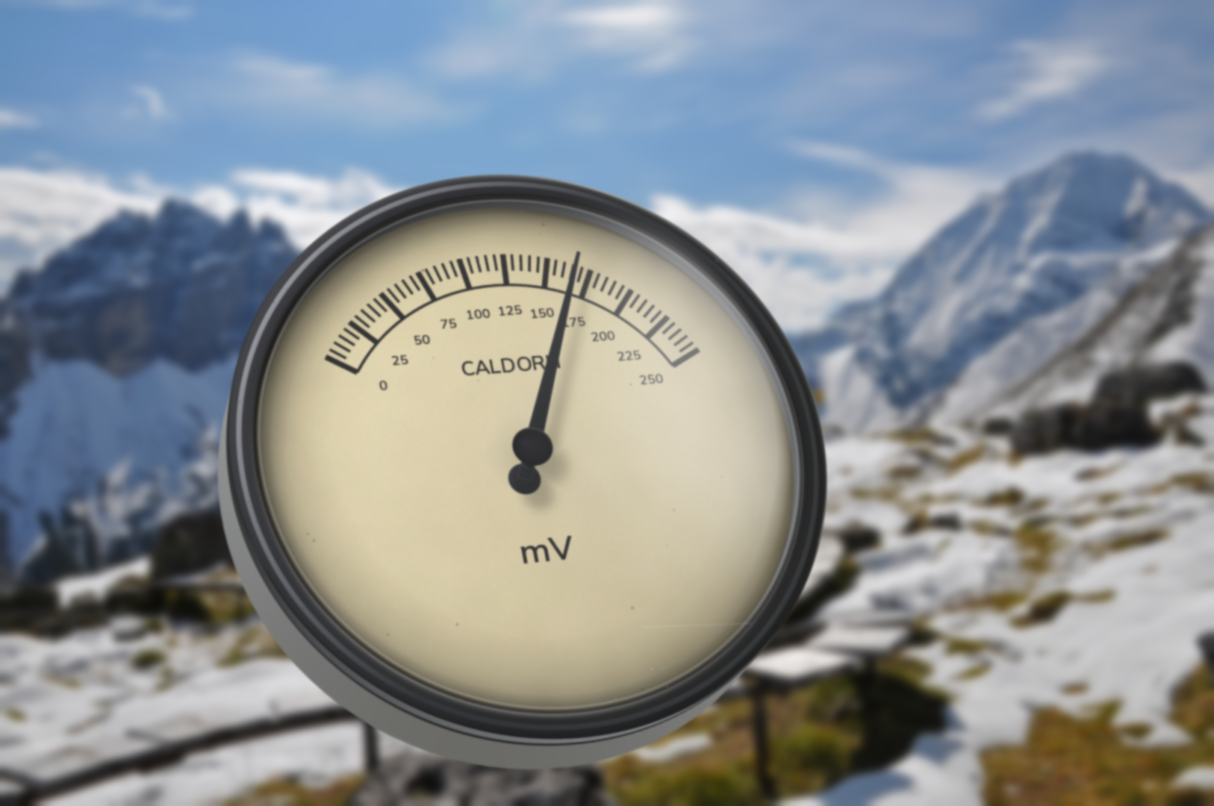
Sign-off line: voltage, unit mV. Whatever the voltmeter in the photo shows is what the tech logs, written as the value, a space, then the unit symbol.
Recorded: 165 mV
